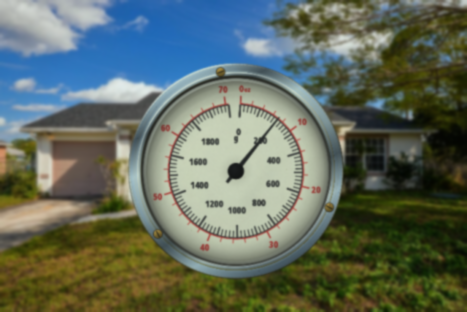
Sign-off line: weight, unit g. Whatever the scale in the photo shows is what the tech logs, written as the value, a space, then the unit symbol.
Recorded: 200 g
